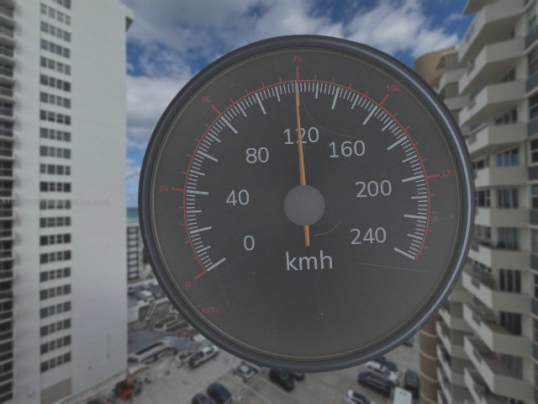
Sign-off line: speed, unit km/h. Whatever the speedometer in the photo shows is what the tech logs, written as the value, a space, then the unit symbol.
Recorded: 120 km/h
